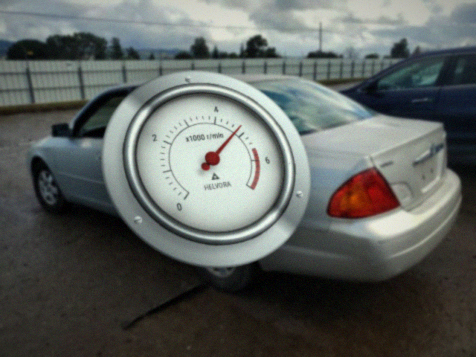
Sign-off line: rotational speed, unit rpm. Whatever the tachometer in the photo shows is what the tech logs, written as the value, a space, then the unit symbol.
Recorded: 4800 rpm
